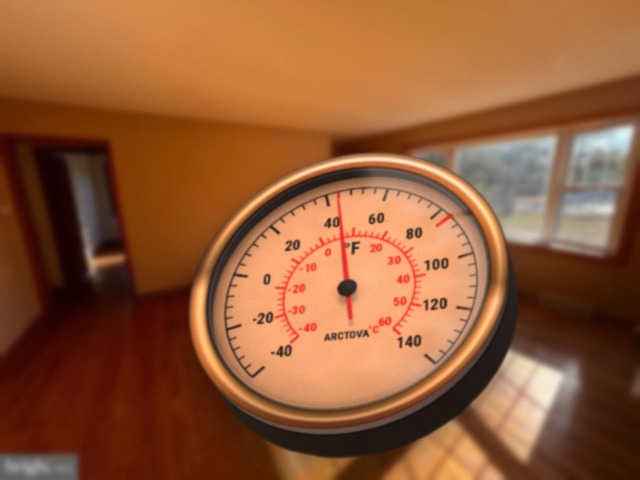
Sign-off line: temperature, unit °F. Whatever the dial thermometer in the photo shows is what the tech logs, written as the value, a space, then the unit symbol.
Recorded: 44 °F
